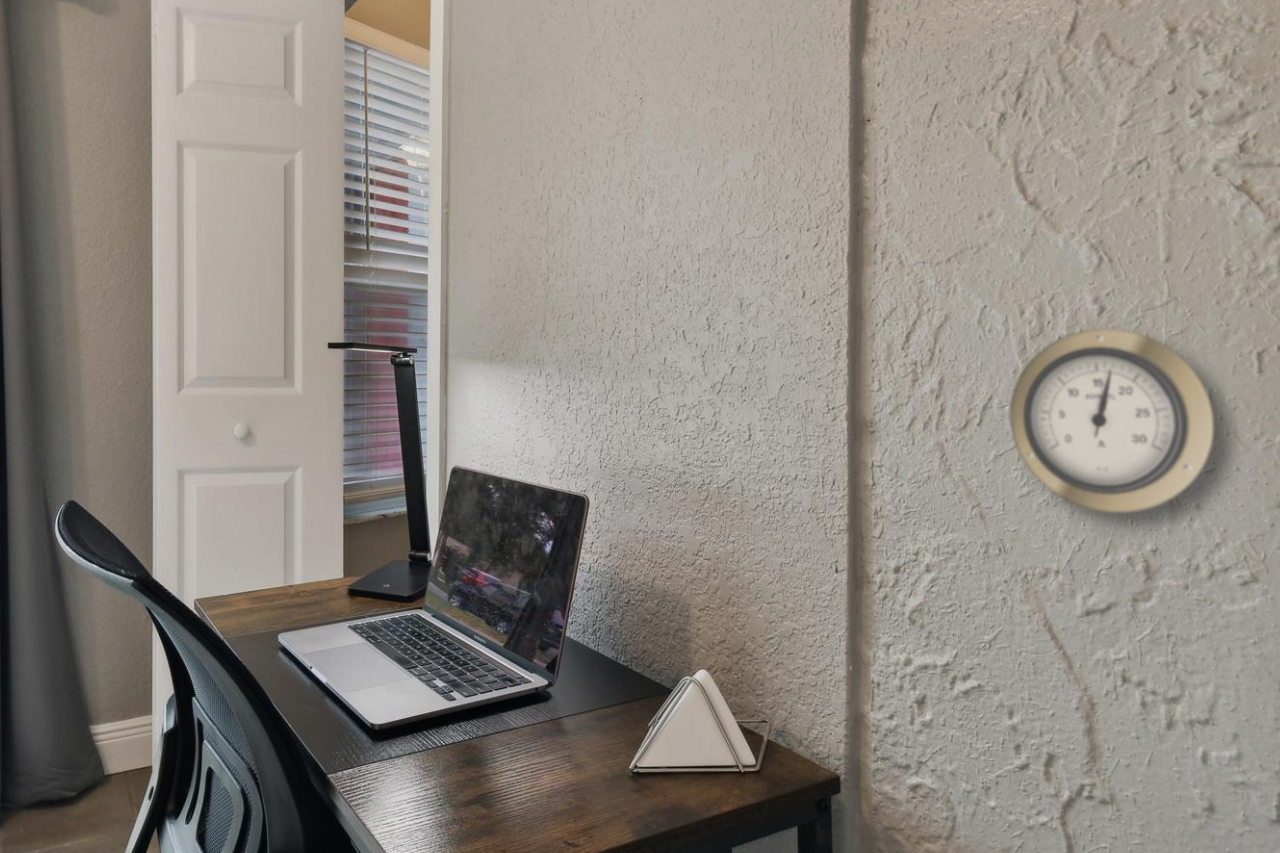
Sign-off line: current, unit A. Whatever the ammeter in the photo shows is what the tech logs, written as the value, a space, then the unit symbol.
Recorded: 17 A
